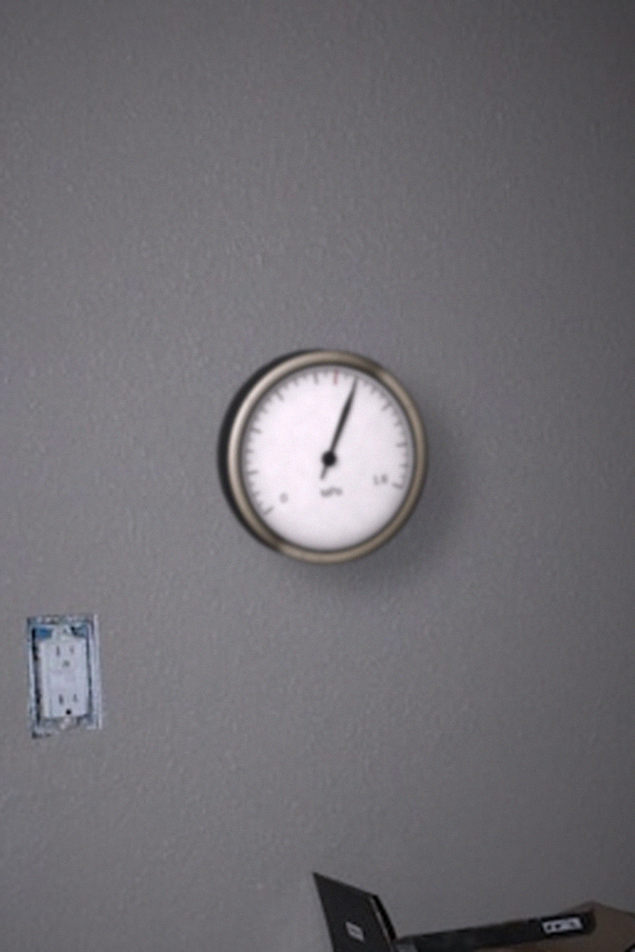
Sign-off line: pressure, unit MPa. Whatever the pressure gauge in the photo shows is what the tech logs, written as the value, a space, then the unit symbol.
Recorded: 1 MPa
